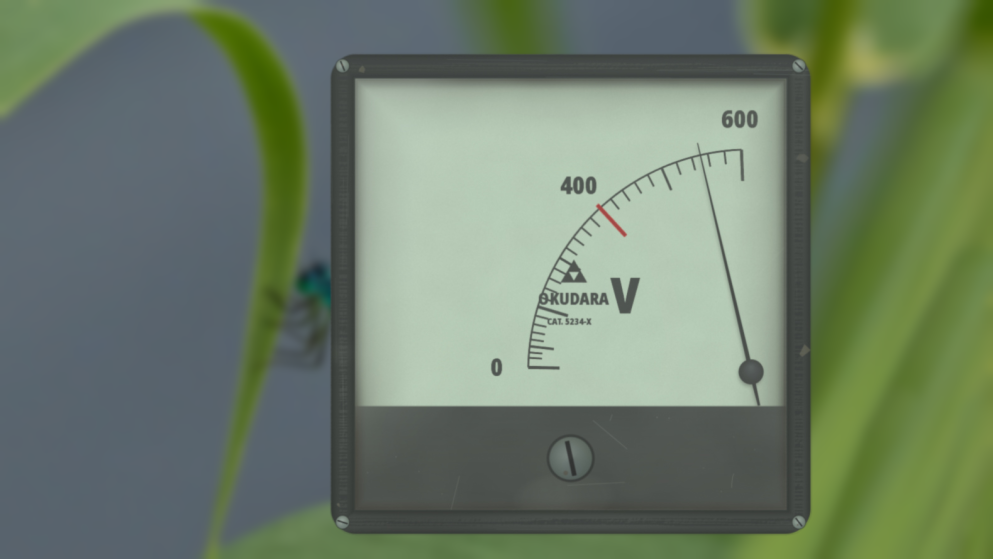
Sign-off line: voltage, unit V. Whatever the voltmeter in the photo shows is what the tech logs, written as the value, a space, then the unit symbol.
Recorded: 550 V
